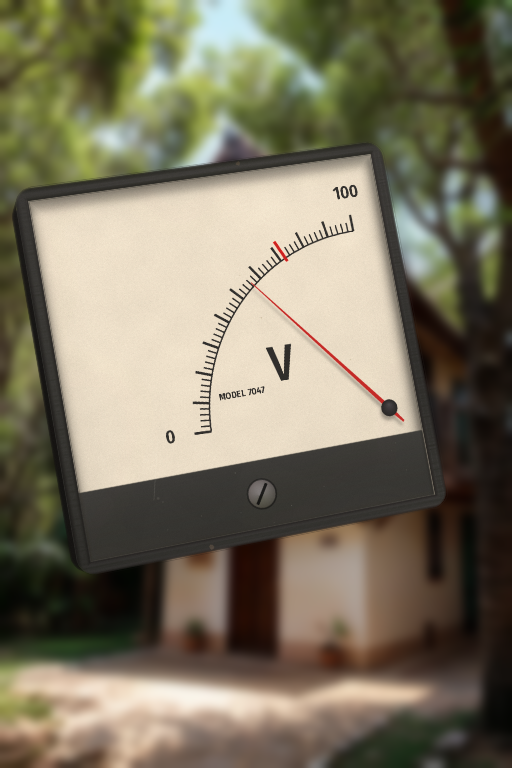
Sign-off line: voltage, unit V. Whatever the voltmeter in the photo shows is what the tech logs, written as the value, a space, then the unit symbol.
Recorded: 56 V
